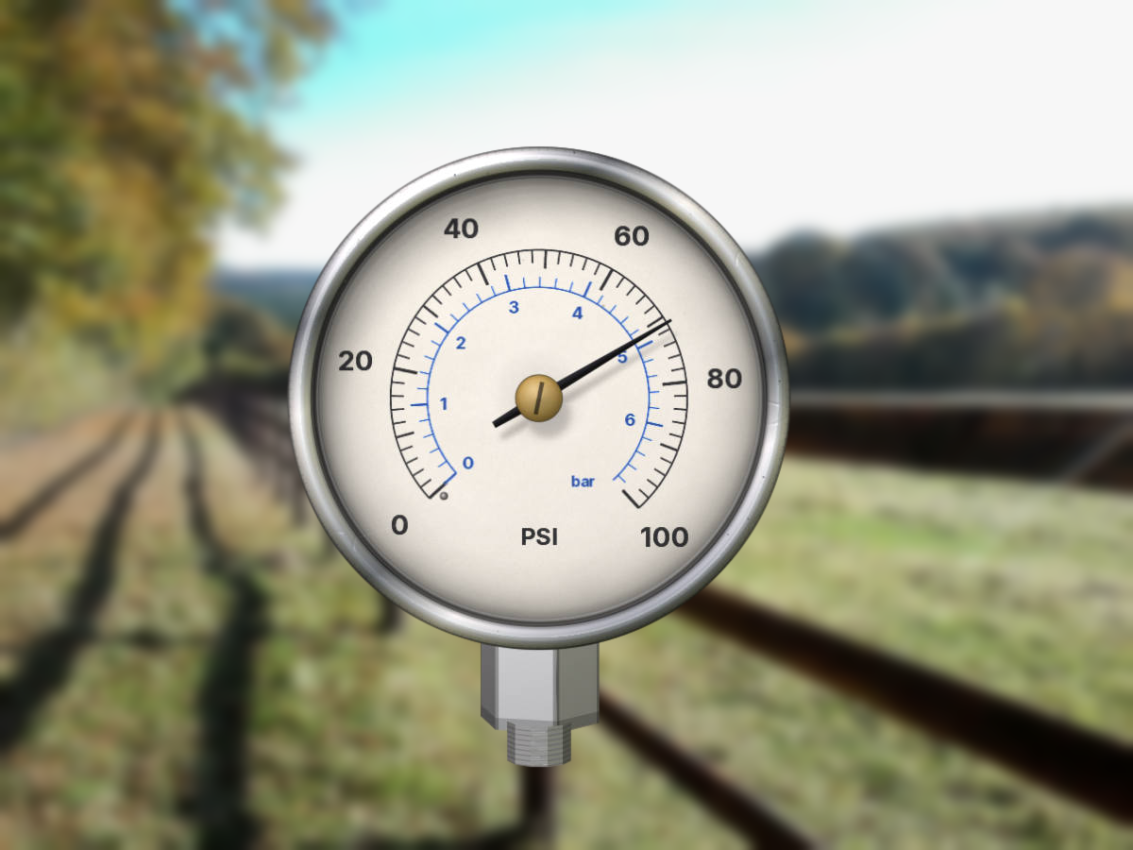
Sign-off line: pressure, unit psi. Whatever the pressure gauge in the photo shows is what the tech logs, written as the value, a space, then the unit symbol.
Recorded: 71 psi
